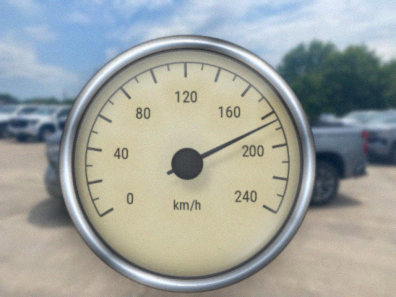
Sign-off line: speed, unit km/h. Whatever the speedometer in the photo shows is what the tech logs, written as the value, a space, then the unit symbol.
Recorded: 185 km/h
